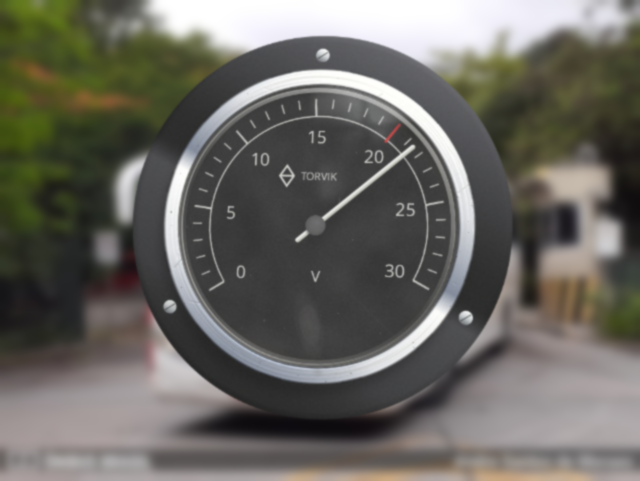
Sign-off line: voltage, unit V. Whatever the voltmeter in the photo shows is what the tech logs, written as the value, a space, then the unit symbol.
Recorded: 21.5 V
